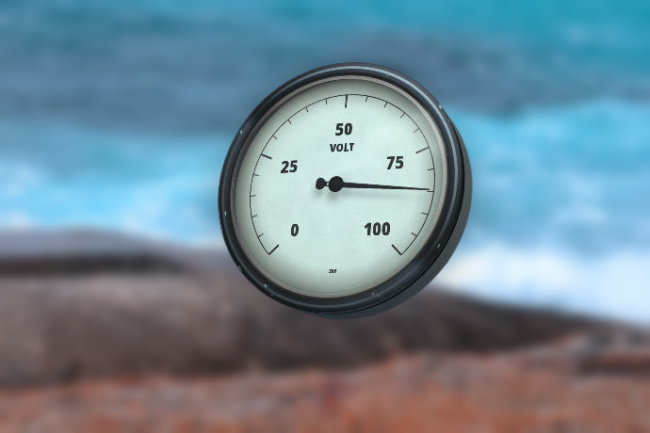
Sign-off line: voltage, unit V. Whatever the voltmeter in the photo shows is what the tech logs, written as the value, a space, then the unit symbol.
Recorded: 85 V
